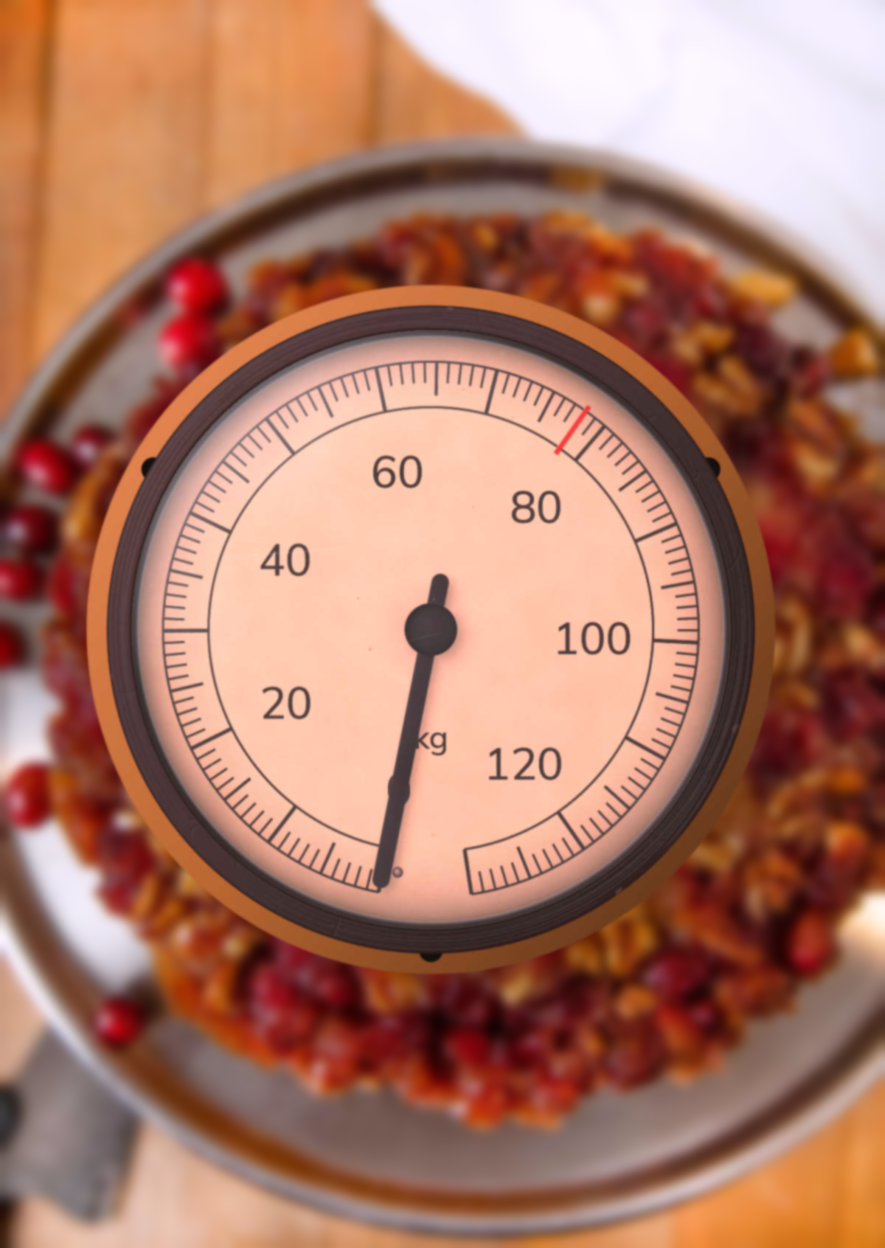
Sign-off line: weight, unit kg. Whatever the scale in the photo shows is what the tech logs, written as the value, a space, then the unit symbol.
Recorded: 0 kg
